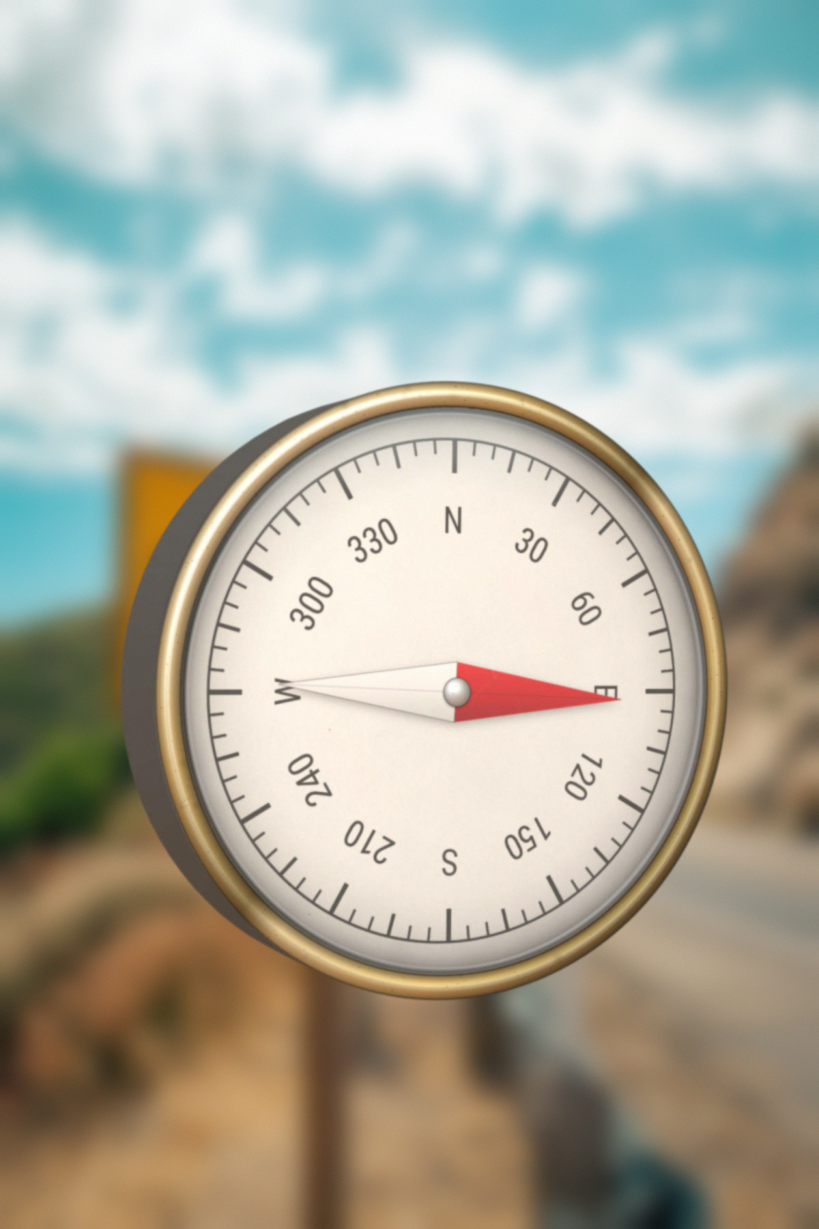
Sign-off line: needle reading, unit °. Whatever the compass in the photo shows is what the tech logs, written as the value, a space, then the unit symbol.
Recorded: 92.5 °
